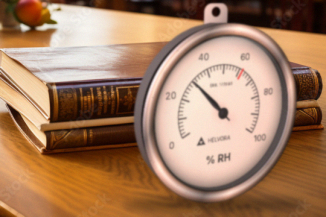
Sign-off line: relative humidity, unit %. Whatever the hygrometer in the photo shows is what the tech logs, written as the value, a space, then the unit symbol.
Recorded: 30 %
